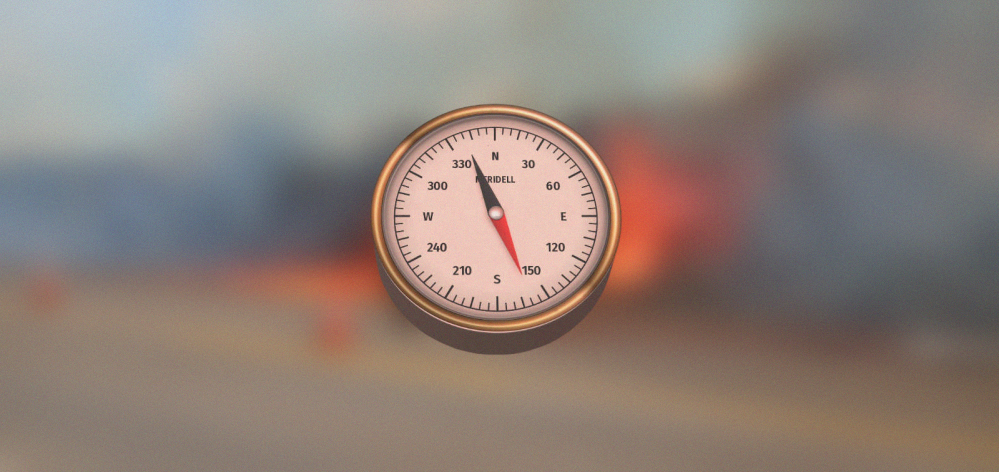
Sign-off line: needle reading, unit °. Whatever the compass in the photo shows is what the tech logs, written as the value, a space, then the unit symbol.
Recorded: 160 °
